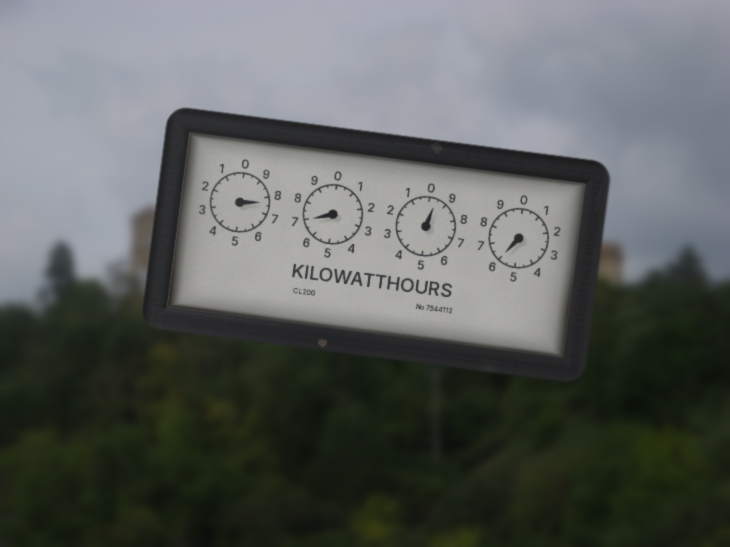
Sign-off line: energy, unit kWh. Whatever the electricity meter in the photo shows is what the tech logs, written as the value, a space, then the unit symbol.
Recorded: 7696 kWh
